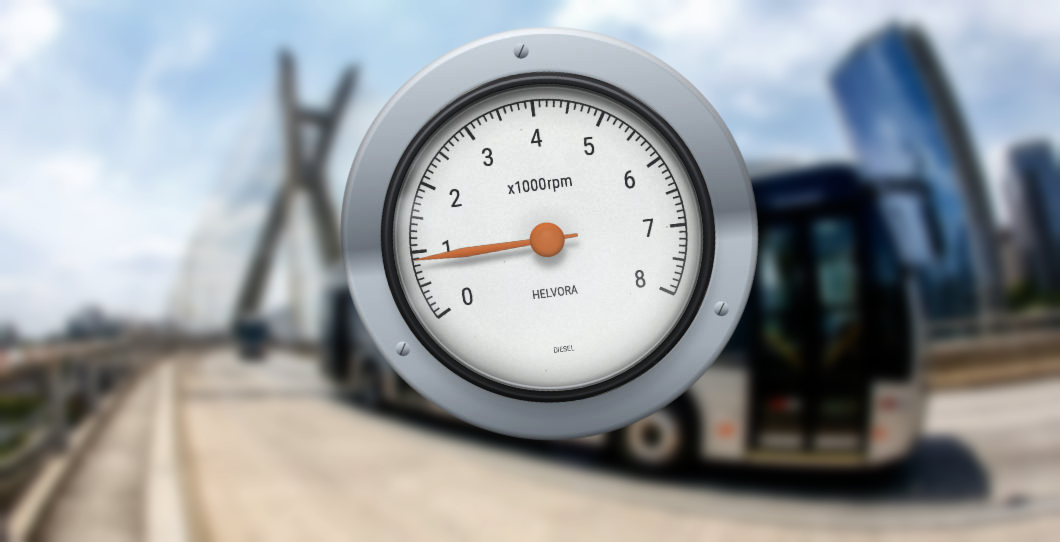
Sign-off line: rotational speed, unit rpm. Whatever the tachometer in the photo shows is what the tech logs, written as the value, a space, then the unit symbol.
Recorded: 900 rpm
